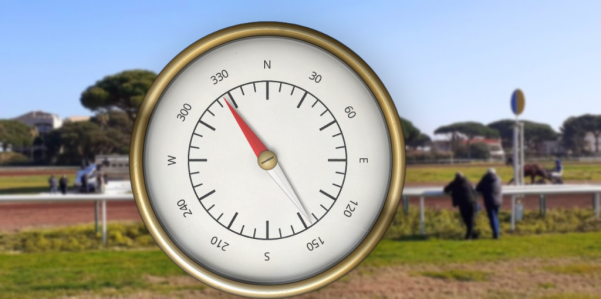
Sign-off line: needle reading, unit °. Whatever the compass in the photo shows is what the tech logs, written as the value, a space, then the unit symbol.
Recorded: 325 °
